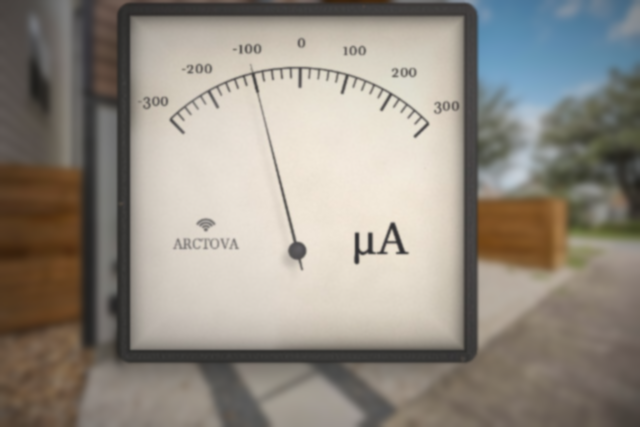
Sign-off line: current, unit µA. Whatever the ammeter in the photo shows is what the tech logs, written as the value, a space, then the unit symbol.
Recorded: -100 µA
